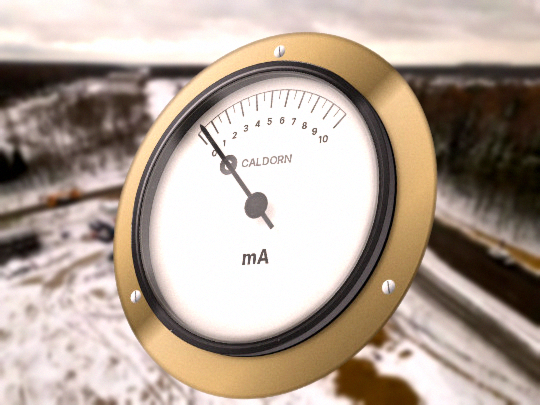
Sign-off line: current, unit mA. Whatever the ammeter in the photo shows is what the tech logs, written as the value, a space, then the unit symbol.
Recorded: 0.5 mA
